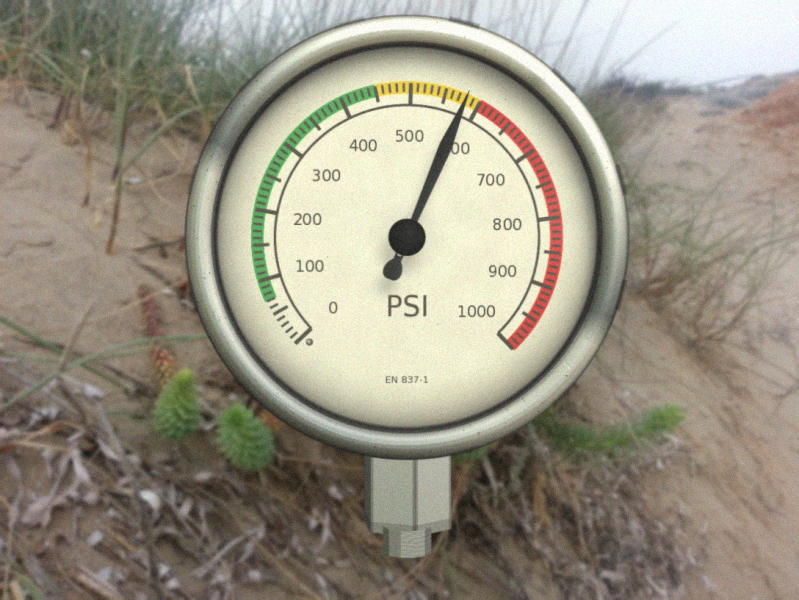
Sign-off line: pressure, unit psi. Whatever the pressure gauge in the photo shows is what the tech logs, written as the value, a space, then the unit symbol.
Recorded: 580 psi
